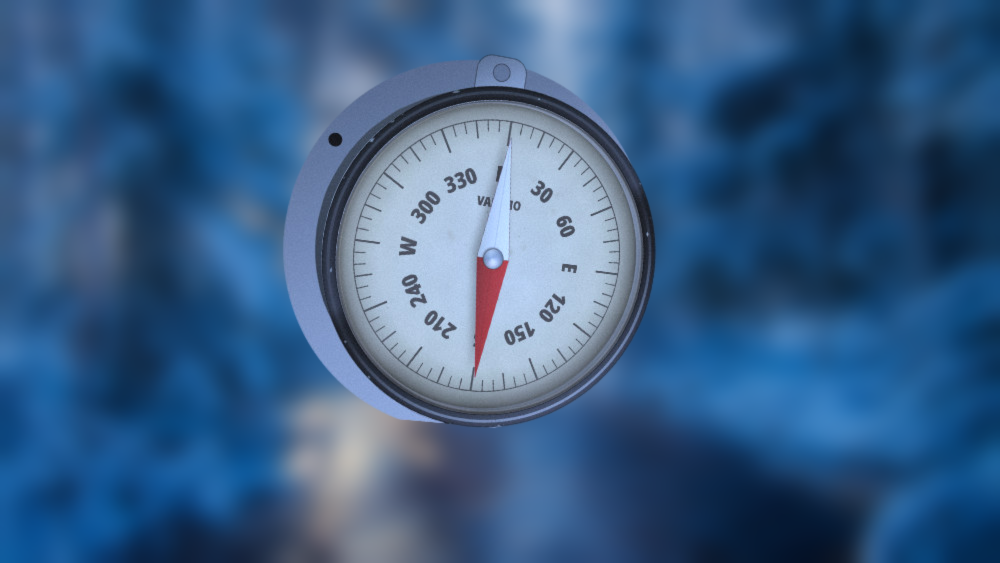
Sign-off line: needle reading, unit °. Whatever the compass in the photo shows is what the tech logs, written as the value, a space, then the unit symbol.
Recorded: 180 °
